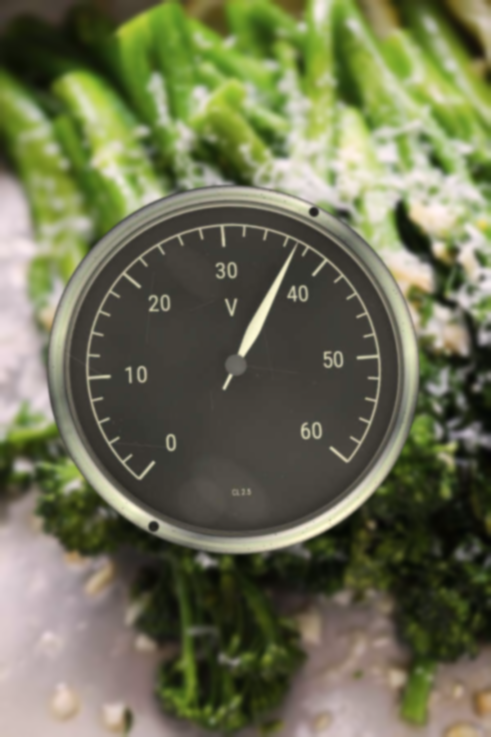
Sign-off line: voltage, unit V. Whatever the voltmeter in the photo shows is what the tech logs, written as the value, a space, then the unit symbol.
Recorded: 37 V
